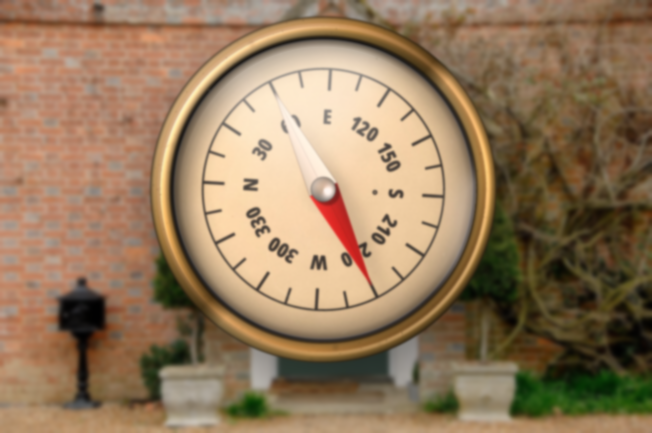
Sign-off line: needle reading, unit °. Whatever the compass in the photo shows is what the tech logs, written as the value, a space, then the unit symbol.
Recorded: 240 °
